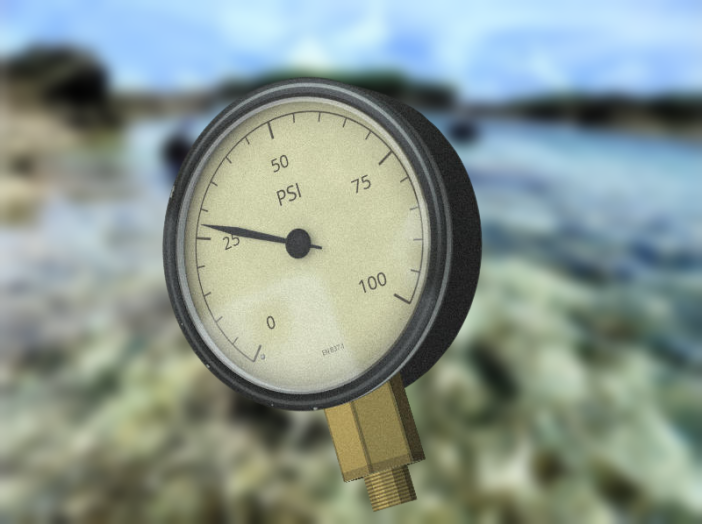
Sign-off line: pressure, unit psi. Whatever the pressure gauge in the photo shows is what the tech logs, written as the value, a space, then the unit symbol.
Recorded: 27.5 psi
